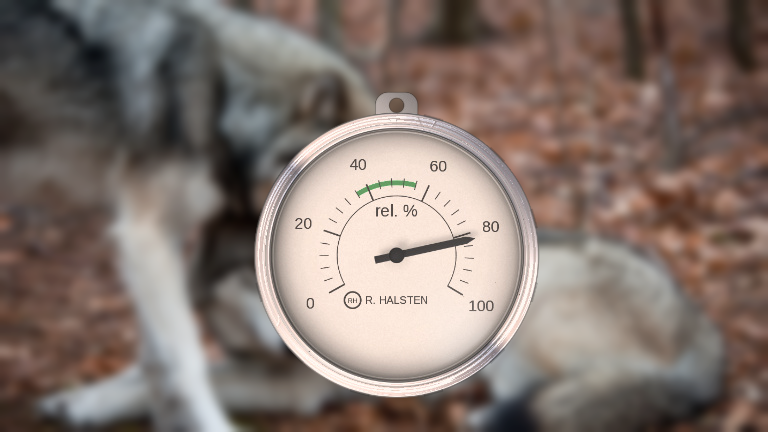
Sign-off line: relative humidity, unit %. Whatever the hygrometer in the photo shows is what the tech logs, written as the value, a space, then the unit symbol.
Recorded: 82 %
